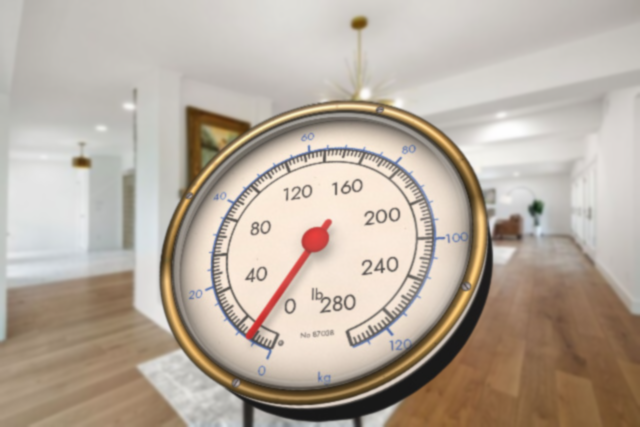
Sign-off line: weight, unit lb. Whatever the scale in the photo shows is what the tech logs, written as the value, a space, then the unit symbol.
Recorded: 10 lb
